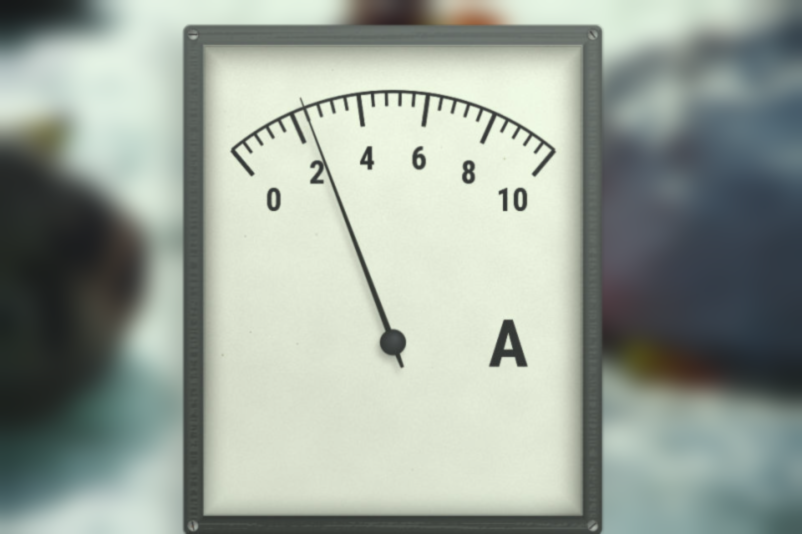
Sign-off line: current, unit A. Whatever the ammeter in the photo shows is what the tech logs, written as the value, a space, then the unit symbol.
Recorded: 2.4 A
